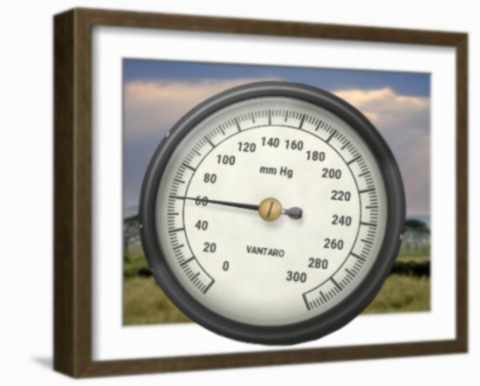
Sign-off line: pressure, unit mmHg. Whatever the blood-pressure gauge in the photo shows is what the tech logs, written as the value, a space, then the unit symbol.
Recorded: 60 mmHg
